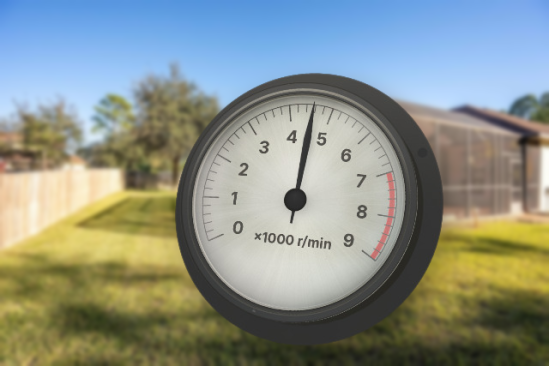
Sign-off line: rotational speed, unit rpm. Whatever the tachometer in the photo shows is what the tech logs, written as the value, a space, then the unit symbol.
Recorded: 4600 rpm
